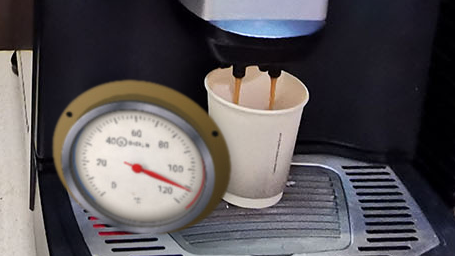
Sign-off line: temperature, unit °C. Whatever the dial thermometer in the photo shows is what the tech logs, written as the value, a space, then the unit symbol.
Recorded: 110 °C
